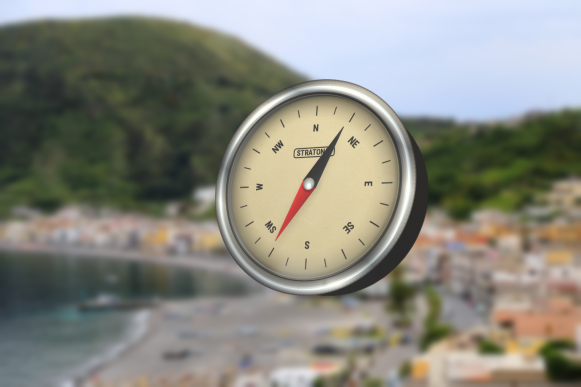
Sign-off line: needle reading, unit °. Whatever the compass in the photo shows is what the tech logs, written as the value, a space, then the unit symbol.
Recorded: 210 °
